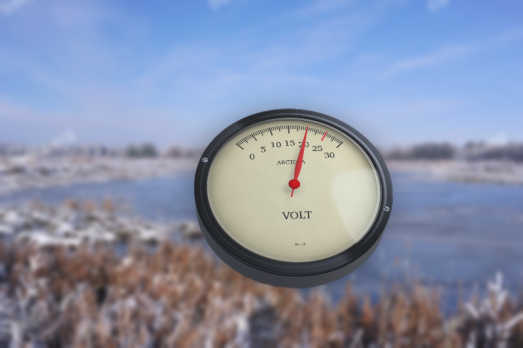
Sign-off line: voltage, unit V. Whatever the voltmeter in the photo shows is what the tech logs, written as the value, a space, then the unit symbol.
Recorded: 20 V
